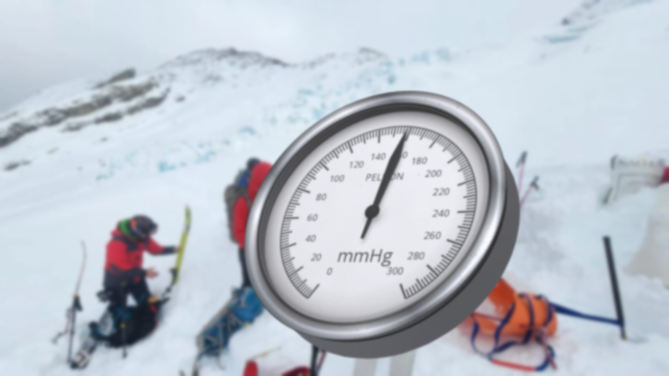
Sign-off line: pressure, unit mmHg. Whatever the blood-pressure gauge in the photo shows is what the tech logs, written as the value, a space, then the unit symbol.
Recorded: 160 mmHg
